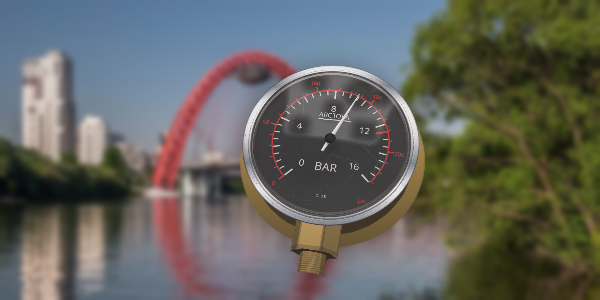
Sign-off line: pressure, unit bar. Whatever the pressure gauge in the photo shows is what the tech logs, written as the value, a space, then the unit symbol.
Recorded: 9.5 bar
